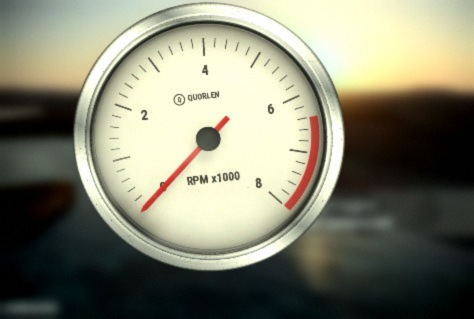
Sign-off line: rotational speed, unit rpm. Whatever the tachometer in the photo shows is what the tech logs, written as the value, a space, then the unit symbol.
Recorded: 0 rpm
